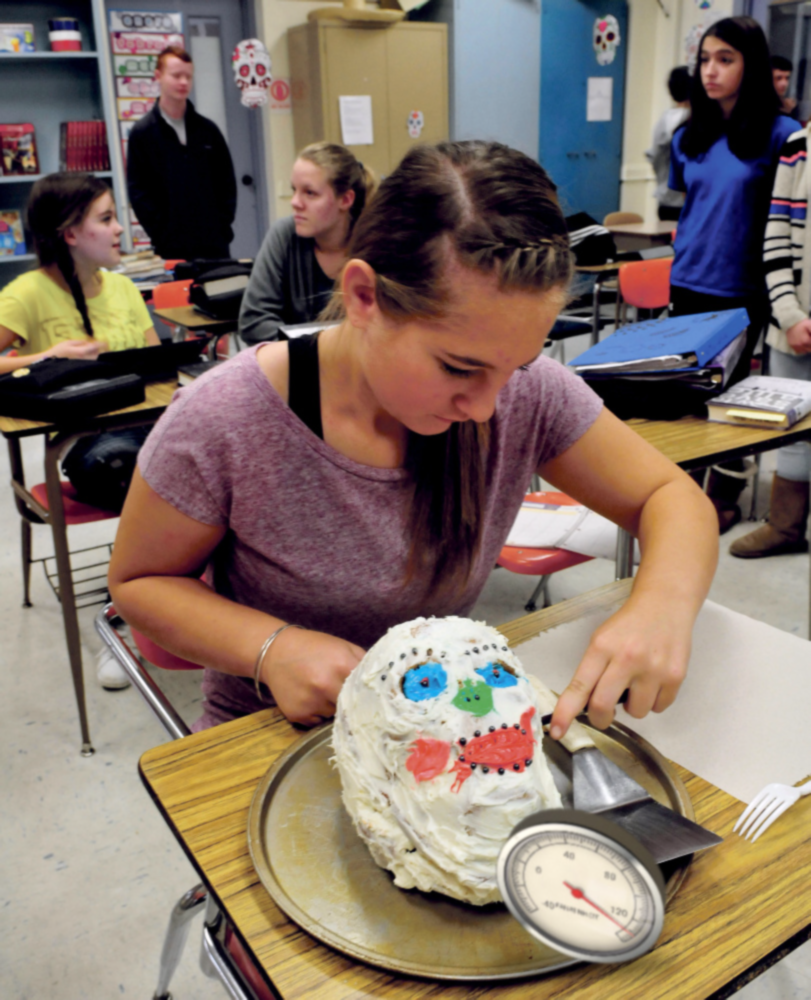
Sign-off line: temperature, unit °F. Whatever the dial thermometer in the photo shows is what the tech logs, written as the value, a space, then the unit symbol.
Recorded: 130 °F
